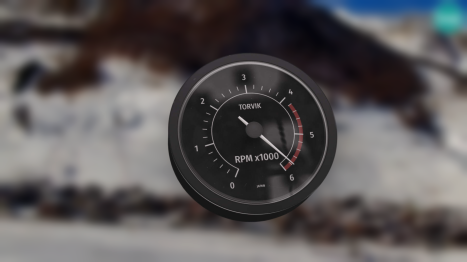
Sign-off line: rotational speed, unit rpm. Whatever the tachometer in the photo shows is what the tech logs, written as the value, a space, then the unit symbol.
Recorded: 5800 rpm
